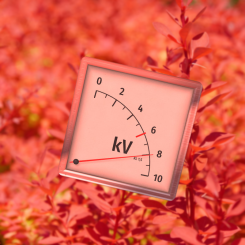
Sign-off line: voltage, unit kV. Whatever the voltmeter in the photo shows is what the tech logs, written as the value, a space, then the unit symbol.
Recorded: 8 kV
